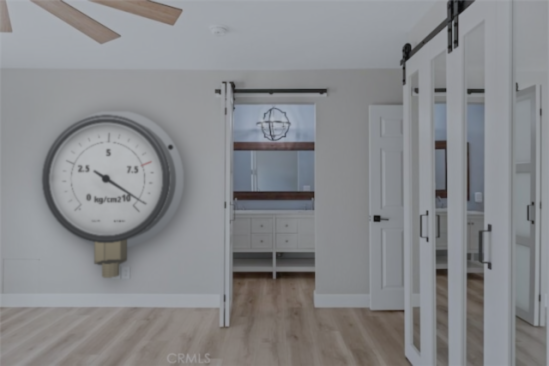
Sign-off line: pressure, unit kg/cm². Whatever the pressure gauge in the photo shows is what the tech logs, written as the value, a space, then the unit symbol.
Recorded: 9.5 kg/cm²
